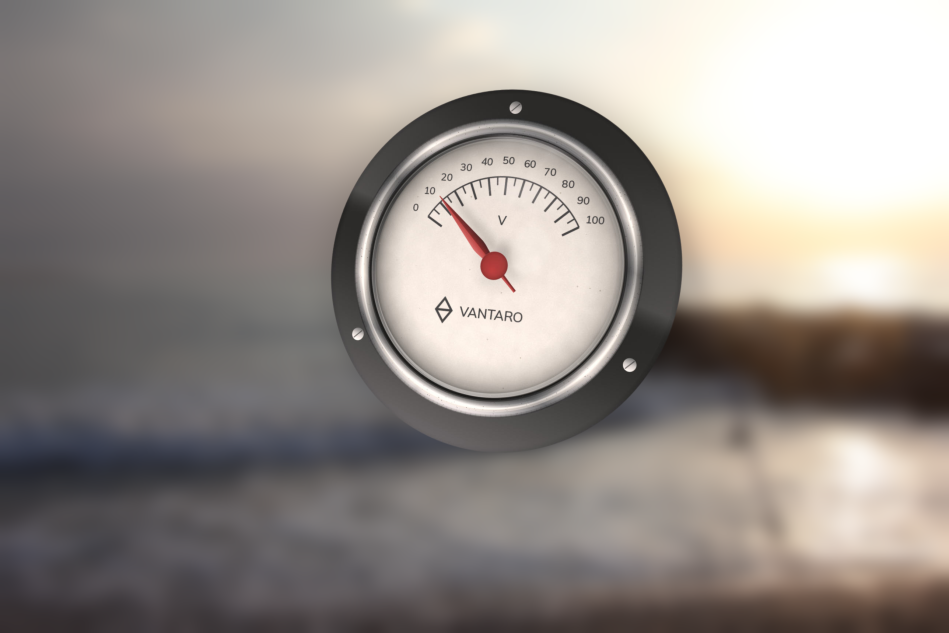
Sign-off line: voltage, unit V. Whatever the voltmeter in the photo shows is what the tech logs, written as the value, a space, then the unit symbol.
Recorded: 12.5 V
